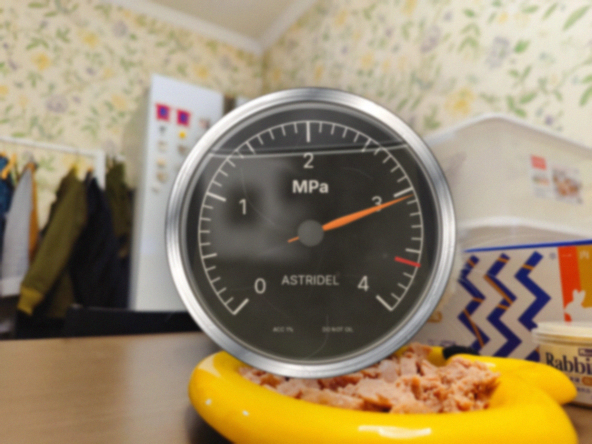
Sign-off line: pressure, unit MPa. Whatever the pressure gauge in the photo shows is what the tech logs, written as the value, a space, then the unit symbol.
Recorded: 3.05 MPa
